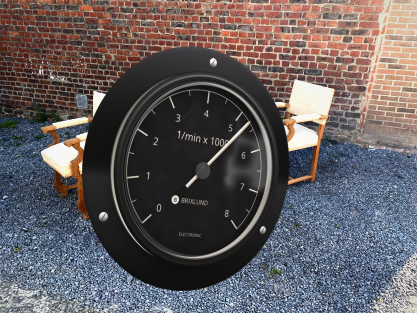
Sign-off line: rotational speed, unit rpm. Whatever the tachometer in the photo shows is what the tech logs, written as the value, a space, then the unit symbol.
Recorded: 5250 rpm
